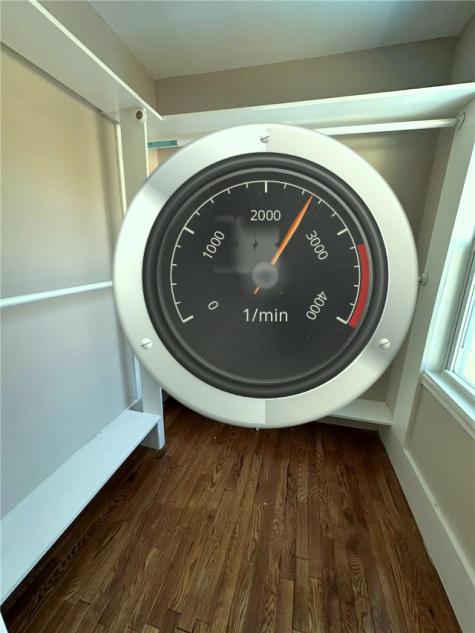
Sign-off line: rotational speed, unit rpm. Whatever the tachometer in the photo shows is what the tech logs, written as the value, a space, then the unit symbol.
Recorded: 2500 rpm
